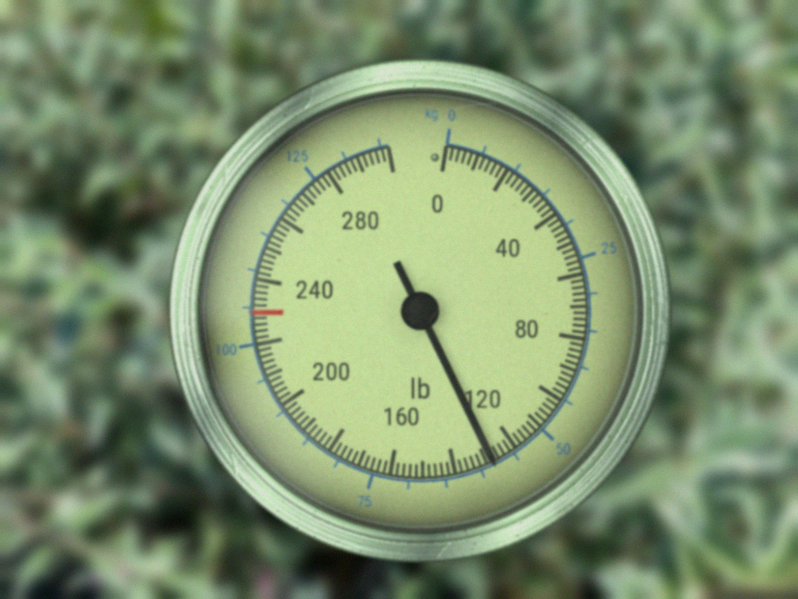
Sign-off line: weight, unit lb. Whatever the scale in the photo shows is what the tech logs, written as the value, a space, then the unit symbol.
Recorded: 128 lb
